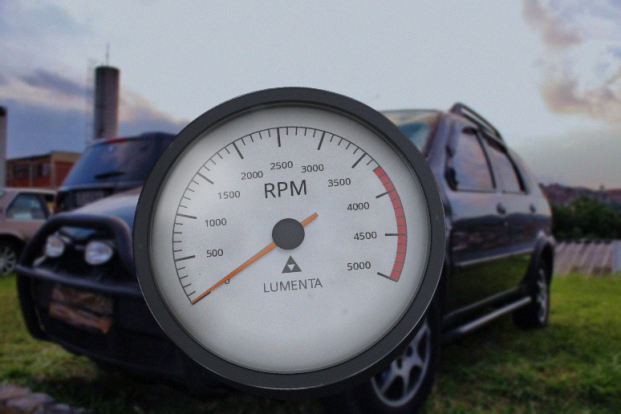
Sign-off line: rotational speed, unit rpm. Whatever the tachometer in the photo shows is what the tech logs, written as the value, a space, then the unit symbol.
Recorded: 0 rpm
